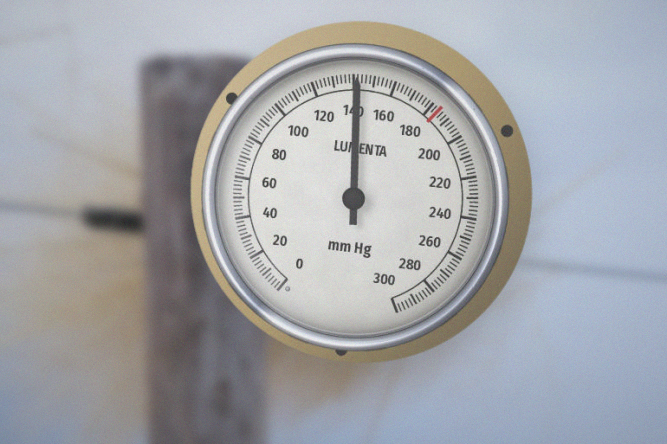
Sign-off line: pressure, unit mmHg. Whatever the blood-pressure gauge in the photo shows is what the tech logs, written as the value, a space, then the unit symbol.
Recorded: 142 mmHg
